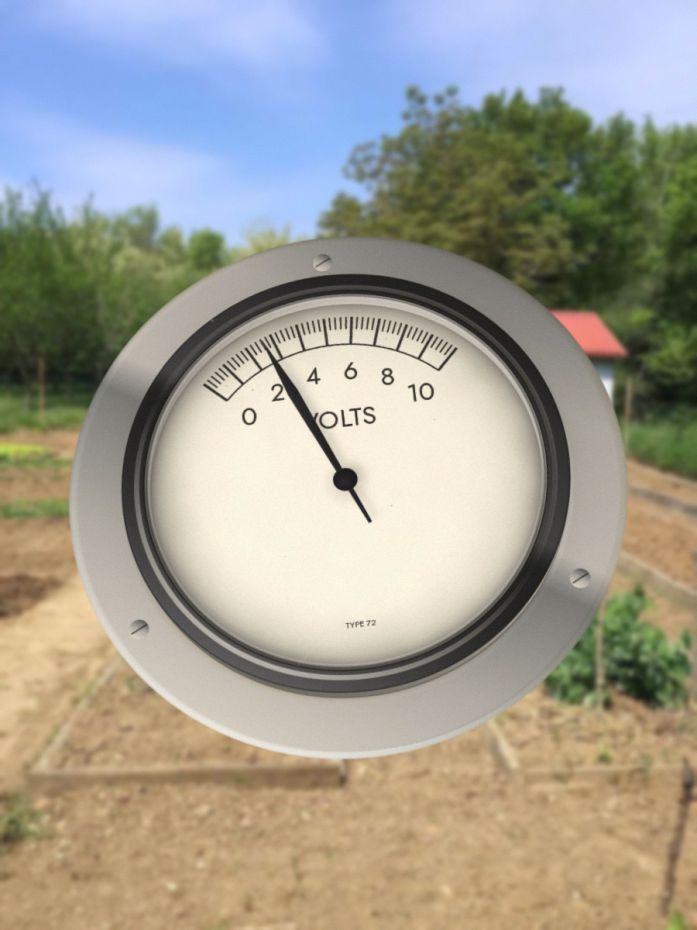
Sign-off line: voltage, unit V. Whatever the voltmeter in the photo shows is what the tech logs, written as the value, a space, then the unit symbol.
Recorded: 2.6 V
